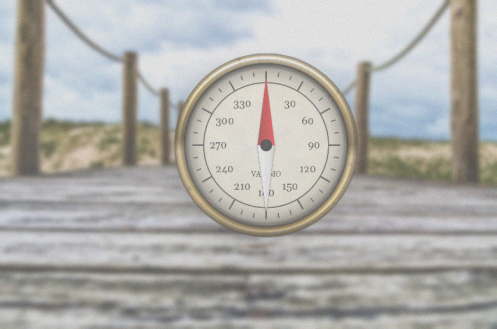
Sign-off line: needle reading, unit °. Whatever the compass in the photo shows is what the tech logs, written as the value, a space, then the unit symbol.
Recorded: 0 °
